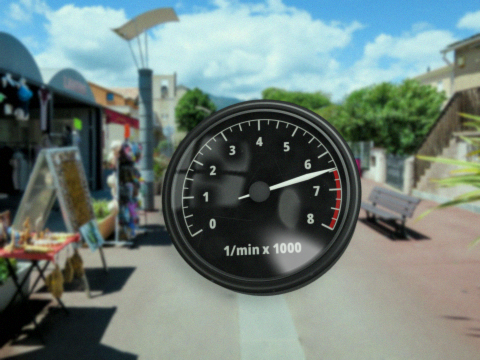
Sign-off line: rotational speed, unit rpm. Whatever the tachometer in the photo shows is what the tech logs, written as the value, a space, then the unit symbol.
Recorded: 6500 rpm
